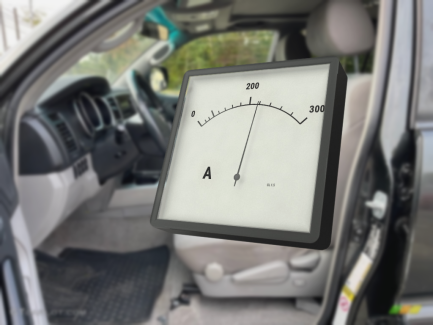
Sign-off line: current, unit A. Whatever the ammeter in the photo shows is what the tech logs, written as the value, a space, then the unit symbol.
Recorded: 220 A
